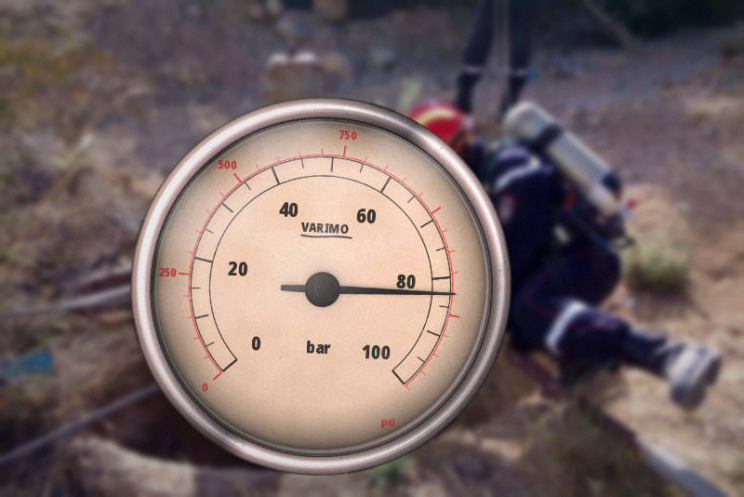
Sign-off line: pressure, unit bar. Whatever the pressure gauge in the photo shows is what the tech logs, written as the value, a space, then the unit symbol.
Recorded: 82.5 bar
